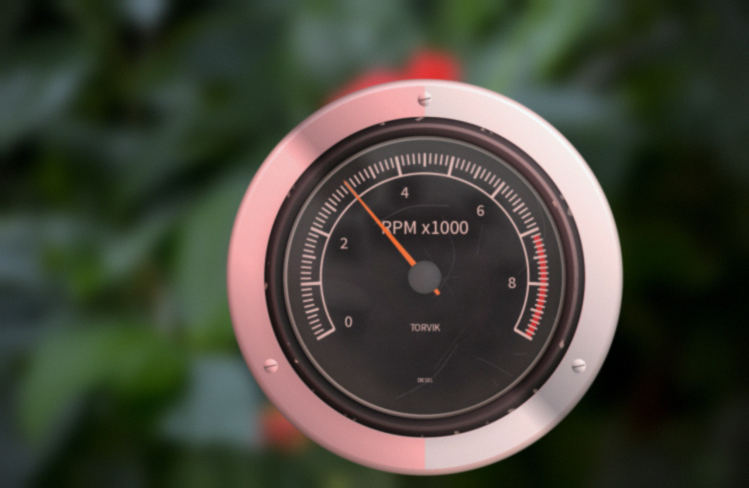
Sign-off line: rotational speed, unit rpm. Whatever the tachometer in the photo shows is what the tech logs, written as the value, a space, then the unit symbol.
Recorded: 3000 rpm
